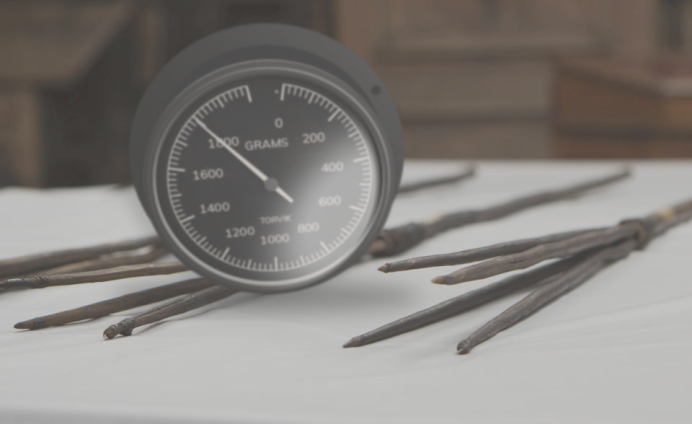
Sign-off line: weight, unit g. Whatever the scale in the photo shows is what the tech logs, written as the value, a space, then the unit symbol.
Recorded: 1800 g
